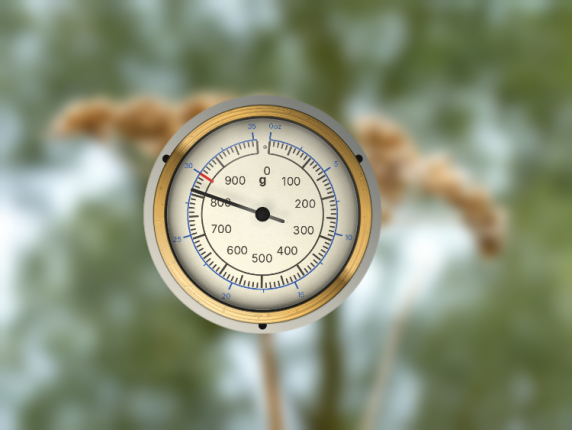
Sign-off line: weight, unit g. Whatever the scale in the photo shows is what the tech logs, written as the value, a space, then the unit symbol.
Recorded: 810 g
